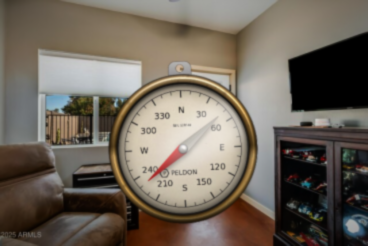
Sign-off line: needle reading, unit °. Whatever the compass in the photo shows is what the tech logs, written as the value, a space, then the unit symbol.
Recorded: 230 °
